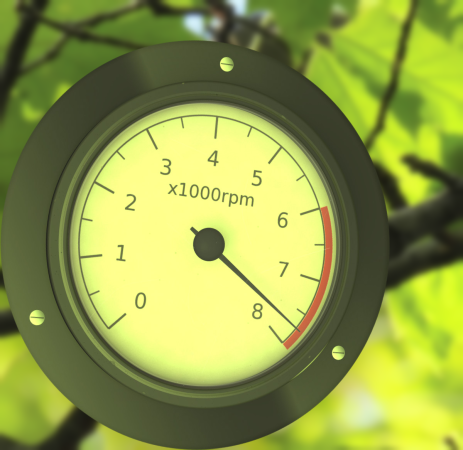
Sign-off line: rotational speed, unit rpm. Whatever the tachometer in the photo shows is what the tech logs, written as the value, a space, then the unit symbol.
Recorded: 7750 rpm
